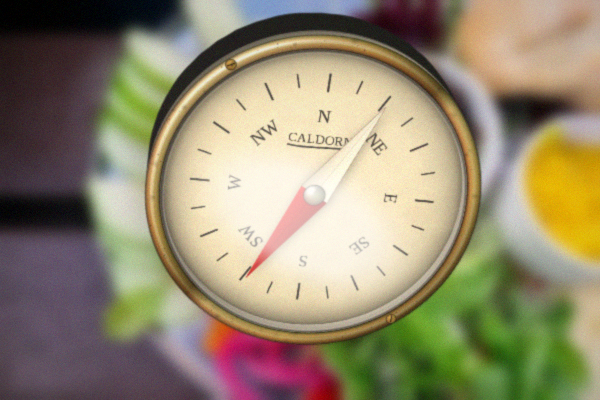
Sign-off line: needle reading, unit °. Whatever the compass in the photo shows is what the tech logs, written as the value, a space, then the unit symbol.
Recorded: 210 °
